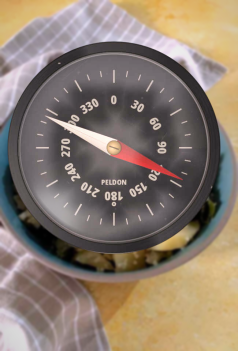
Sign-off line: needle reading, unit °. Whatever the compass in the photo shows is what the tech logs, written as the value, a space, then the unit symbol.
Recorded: 115 °
